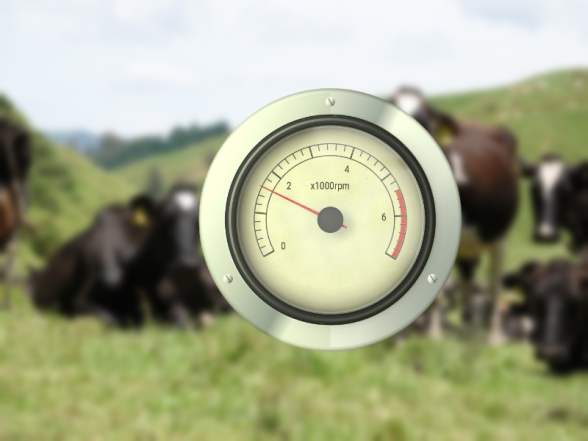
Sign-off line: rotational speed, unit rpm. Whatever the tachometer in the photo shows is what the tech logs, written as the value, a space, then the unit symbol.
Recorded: 1600 rpm
